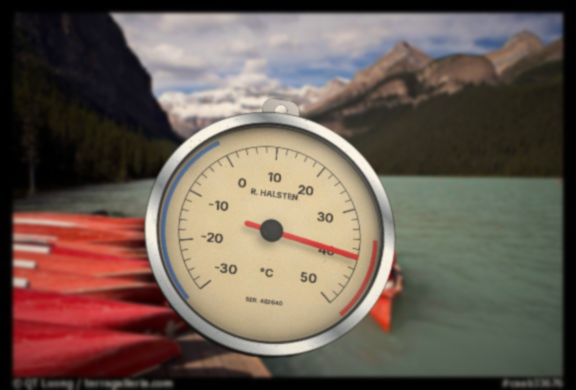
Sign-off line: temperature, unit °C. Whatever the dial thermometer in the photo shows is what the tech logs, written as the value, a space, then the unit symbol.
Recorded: 40 °C
